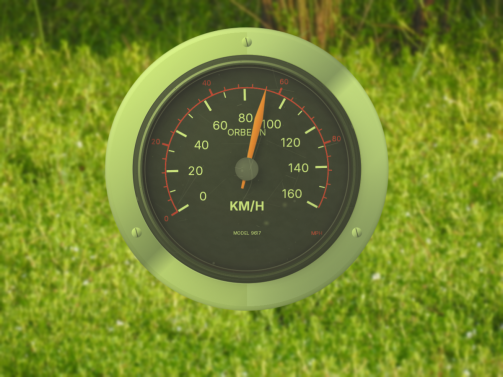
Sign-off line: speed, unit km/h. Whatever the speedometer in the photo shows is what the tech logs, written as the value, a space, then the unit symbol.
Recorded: 90 km/h
